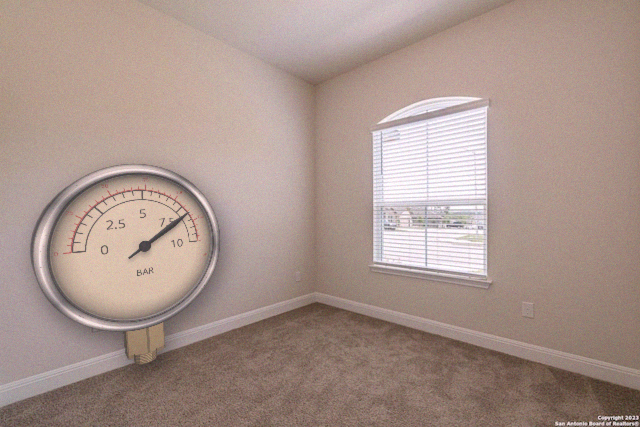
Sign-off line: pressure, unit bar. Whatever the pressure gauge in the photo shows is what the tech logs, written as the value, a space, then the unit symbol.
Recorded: 8 bar
